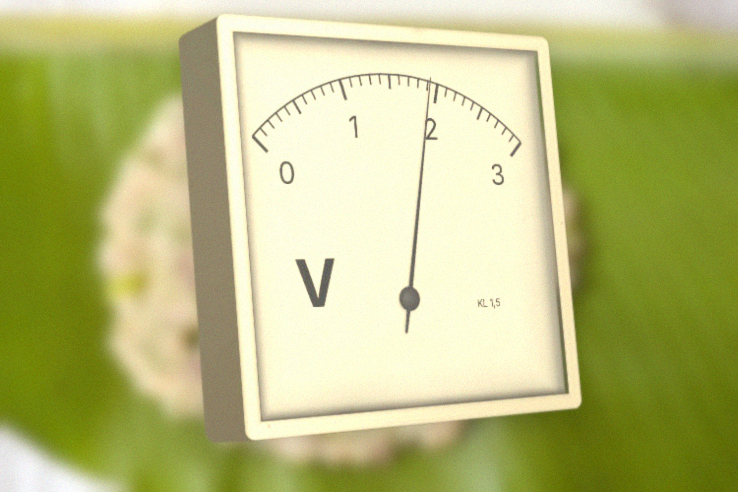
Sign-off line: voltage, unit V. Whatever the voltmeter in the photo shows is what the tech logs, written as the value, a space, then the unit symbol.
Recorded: 1.9 V
